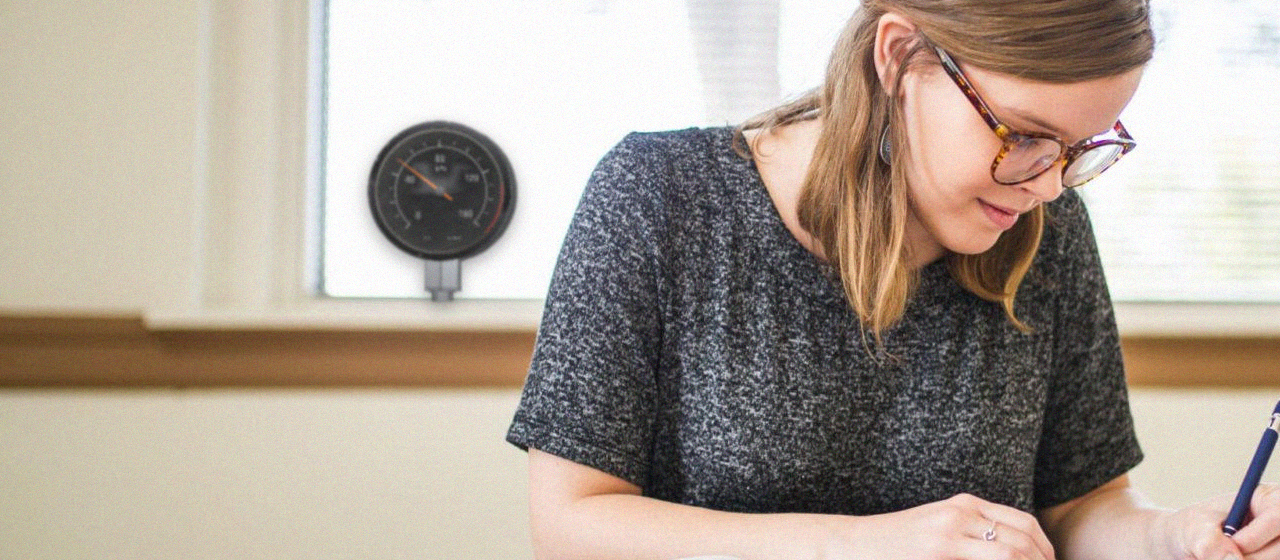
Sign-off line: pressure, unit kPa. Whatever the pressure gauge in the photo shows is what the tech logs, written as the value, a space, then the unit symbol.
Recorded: 50 kPa
